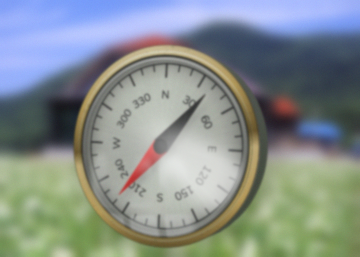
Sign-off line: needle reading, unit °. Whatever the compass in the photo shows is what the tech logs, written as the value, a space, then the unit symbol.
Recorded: 220 °
